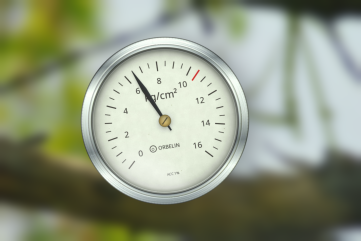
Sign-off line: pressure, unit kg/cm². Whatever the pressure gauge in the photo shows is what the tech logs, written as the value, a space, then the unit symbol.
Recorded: 6.5 kg/cm²
